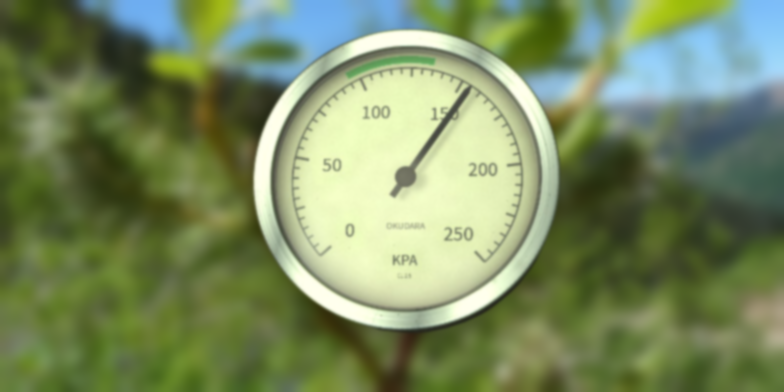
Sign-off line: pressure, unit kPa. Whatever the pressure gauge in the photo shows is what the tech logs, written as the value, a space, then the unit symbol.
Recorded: 155 kPa
